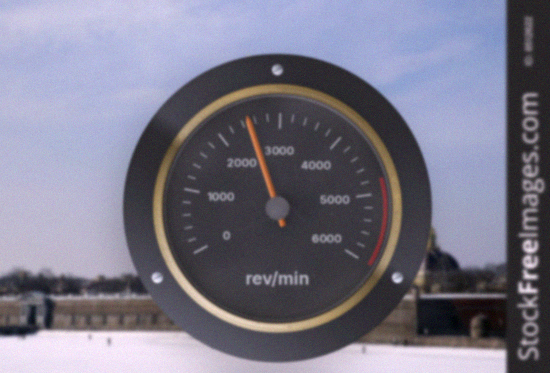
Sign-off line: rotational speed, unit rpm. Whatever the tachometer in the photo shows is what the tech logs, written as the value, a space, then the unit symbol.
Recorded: 2500 rpm
